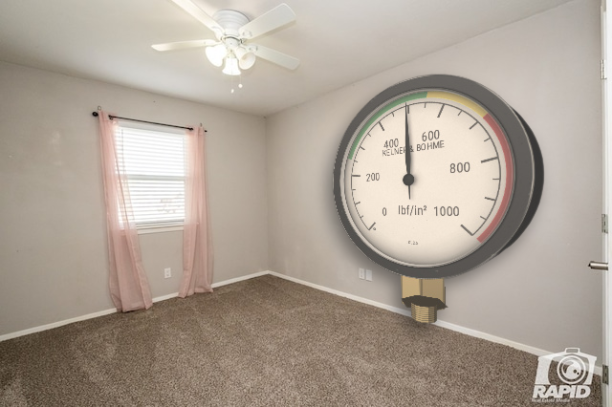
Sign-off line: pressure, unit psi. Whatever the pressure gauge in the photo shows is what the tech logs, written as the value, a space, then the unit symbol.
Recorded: 500 psi
